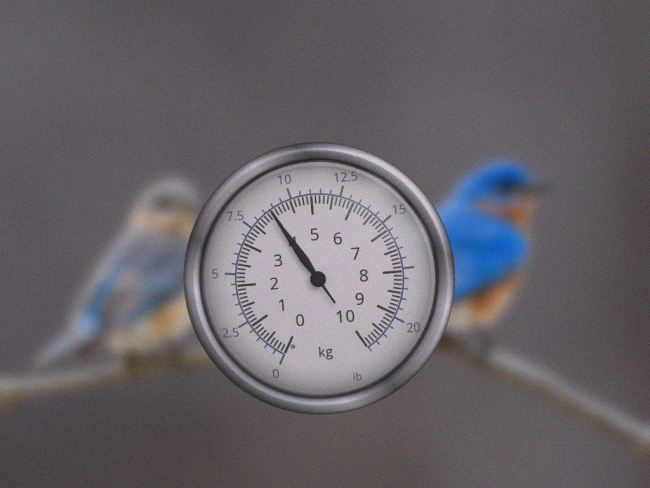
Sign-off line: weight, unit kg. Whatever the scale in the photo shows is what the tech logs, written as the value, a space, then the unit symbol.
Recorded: 4 kg
